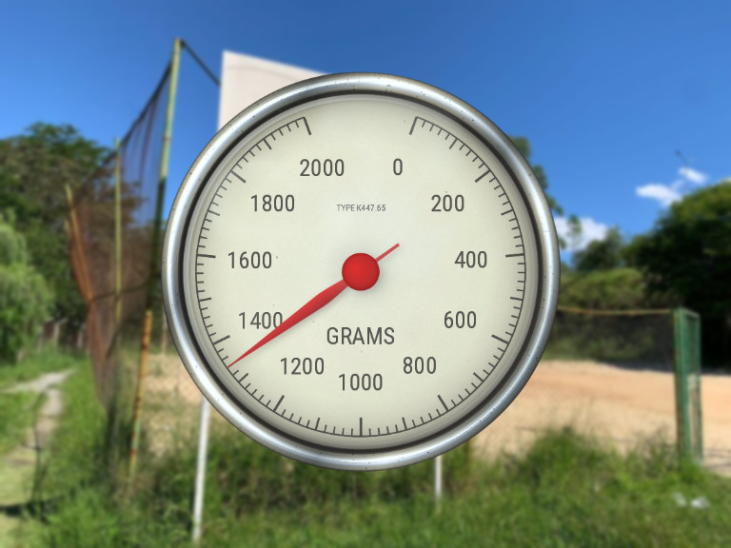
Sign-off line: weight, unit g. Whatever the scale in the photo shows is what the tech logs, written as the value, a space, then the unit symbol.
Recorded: 1340 g
